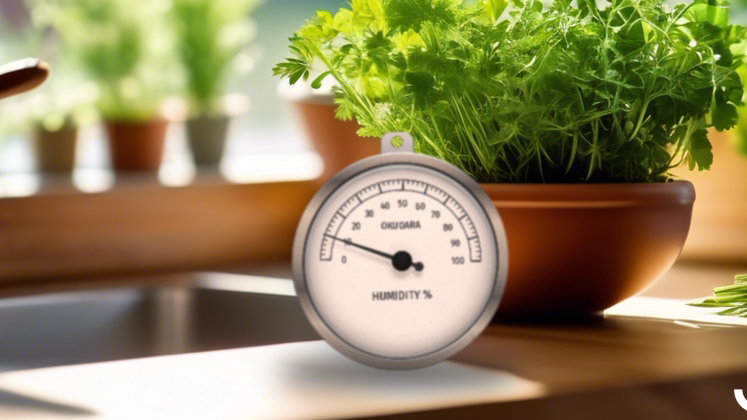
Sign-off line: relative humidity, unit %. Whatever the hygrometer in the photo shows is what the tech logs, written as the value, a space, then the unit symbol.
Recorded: 10 %
